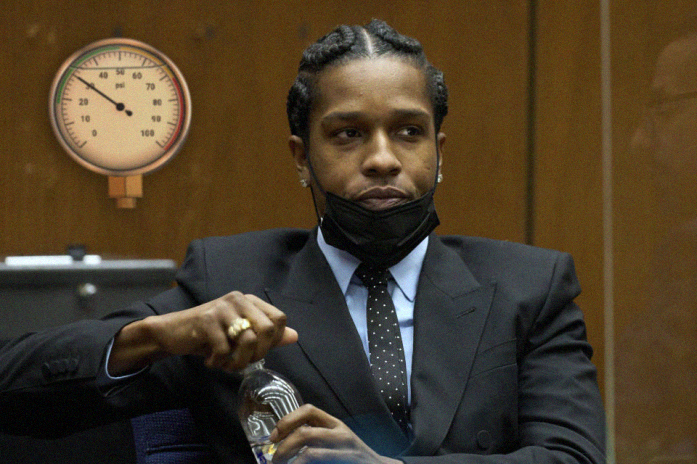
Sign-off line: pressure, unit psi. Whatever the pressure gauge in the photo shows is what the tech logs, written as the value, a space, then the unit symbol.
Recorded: 30 psi
